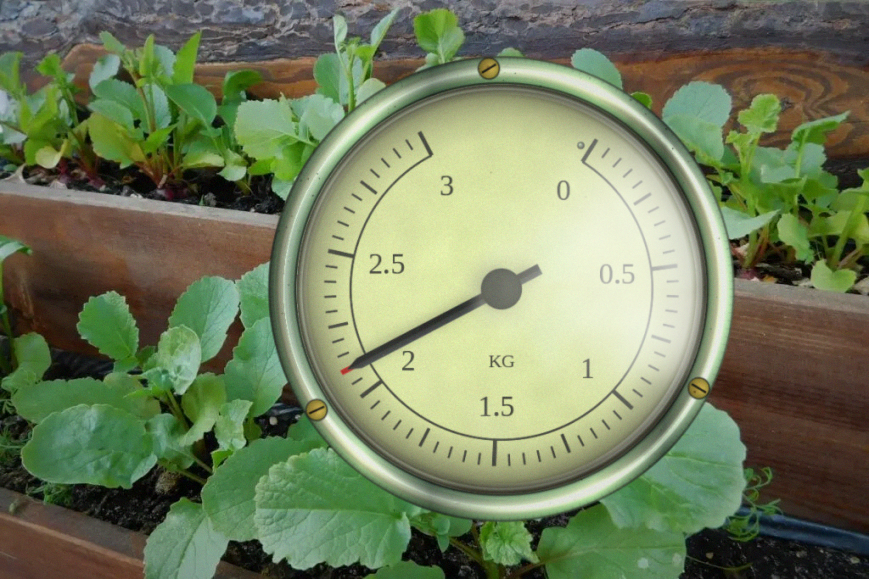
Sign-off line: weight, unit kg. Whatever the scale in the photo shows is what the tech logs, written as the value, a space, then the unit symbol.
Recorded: 2.1 kg
